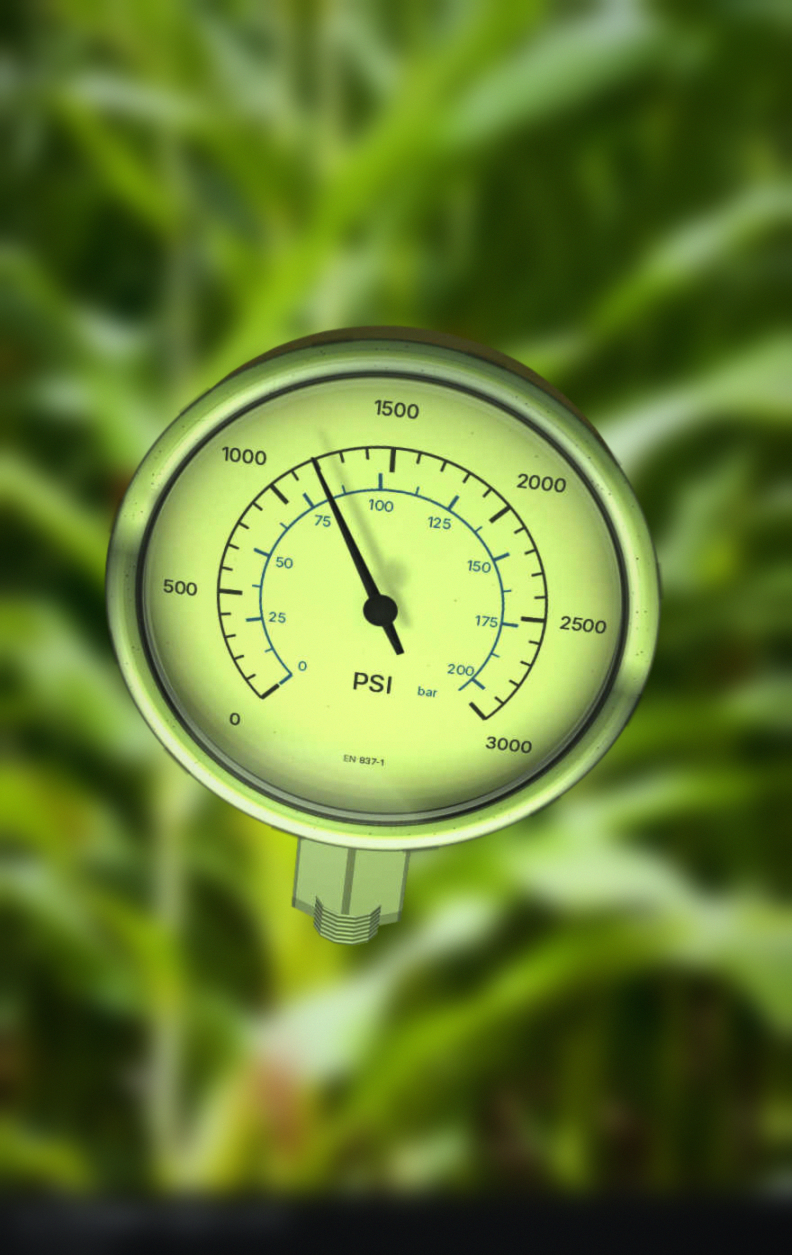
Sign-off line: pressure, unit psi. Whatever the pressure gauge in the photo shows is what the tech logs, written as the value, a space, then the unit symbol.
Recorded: 1200 psi
